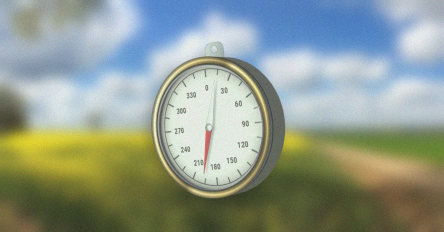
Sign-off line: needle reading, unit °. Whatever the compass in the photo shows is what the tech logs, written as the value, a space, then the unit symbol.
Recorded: 195 °
